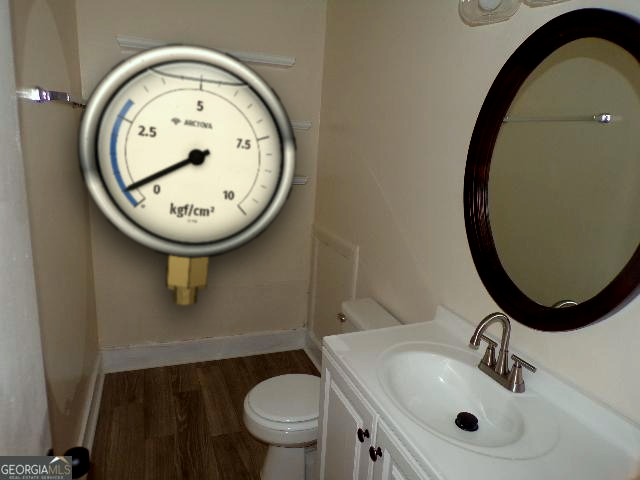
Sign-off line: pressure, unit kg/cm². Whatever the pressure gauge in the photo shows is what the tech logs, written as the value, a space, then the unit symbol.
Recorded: 0.5 kg/cm²
